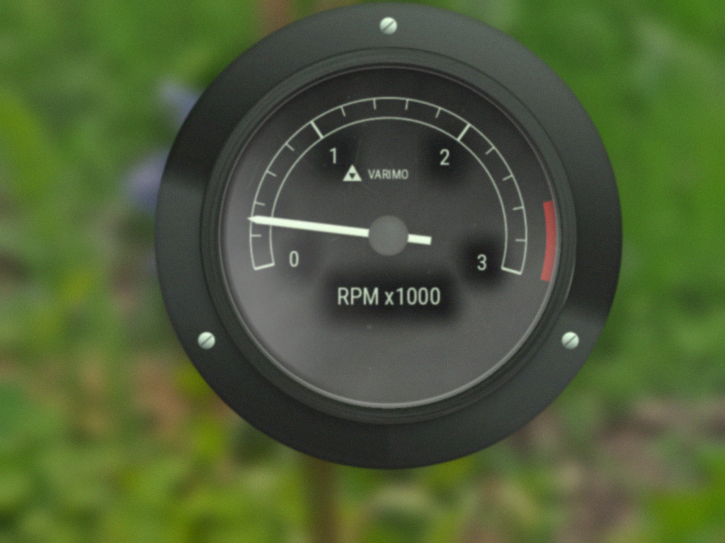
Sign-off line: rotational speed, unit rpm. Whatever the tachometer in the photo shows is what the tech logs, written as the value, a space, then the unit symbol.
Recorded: 300 rpm
